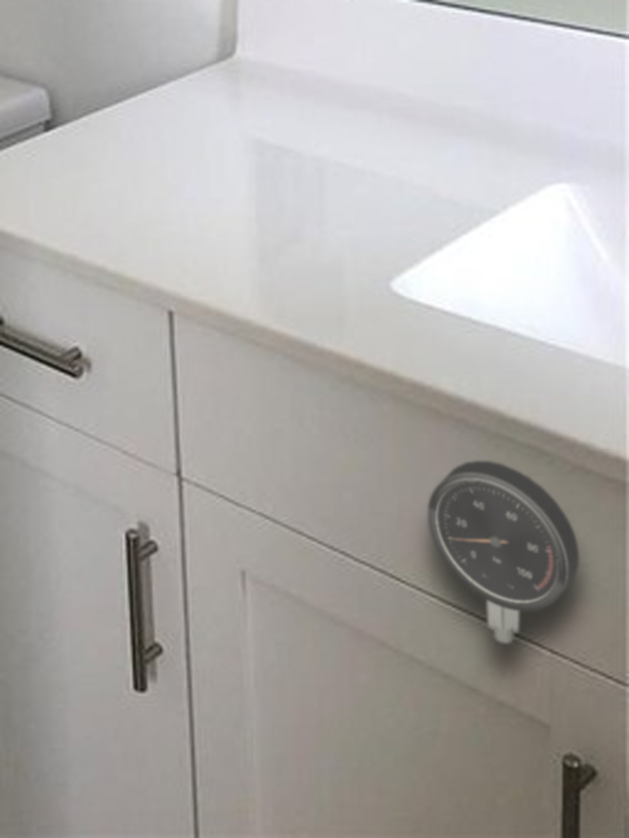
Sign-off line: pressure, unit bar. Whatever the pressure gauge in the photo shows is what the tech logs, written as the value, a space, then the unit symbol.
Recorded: 10 bar
